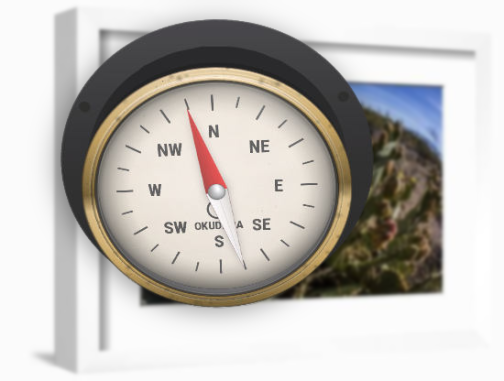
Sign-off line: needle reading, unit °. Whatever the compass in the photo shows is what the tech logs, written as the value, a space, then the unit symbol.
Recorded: 345 °
